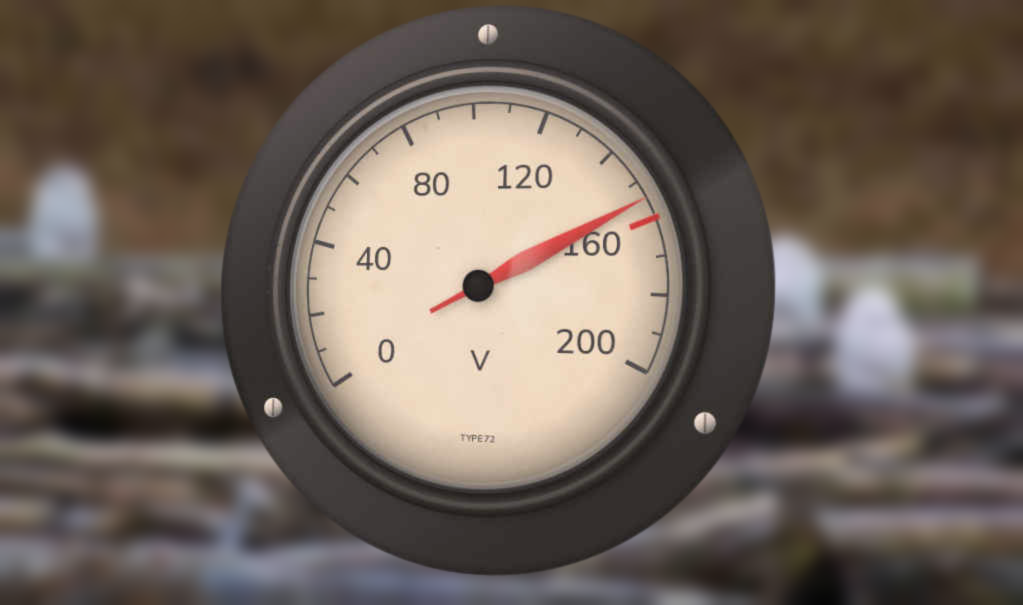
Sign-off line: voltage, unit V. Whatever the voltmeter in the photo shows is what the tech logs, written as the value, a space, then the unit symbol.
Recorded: 155 V
